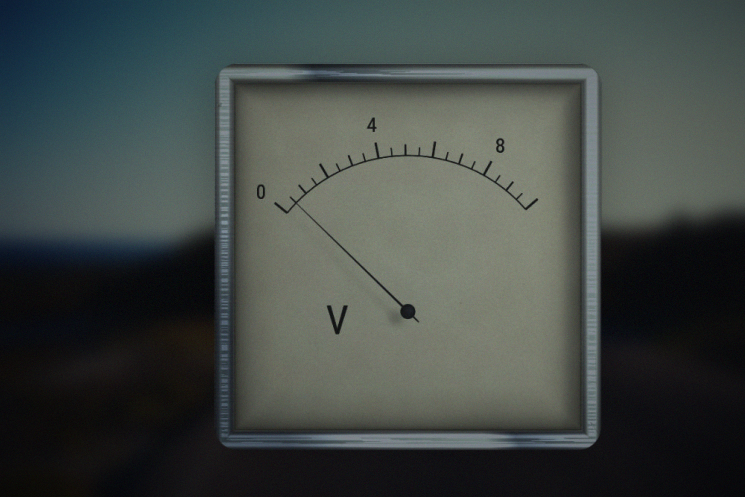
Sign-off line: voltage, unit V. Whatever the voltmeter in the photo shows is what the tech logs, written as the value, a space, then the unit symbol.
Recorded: 0.5 V
